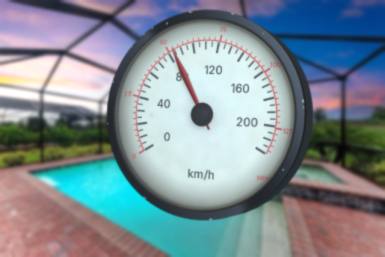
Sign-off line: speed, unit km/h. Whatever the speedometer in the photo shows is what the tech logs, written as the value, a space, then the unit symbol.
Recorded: 85 km/h
